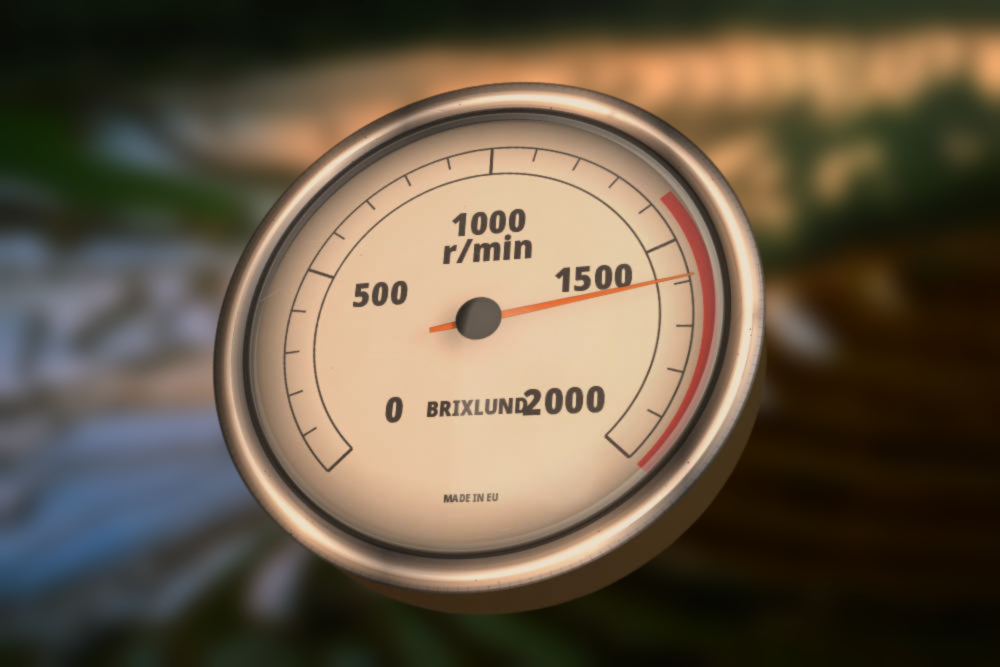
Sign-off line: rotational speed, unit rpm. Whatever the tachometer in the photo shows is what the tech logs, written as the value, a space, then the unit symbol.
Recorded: 1600 rpm
